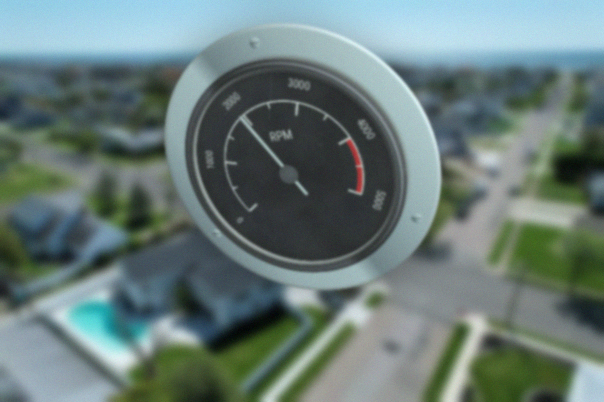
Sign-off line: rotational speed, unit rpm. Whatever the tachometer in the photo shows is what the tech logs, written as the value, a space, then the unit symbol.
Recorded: 2000 rpm
